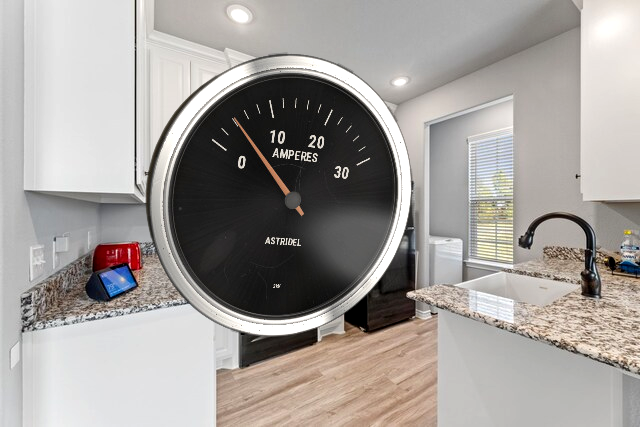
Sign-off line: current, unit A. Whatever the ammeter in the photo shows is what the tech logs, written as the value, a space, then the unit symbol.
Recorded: 4 A
